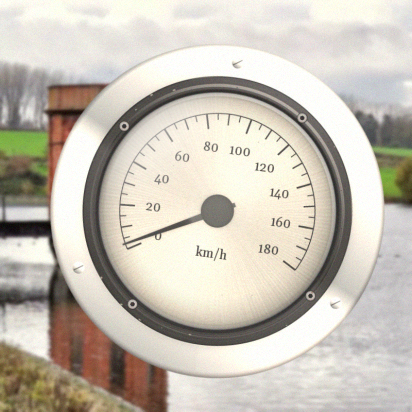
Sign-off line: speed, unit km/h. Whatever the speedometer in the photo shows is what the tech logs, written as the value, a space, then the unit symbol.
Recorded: 2.5 km/h
